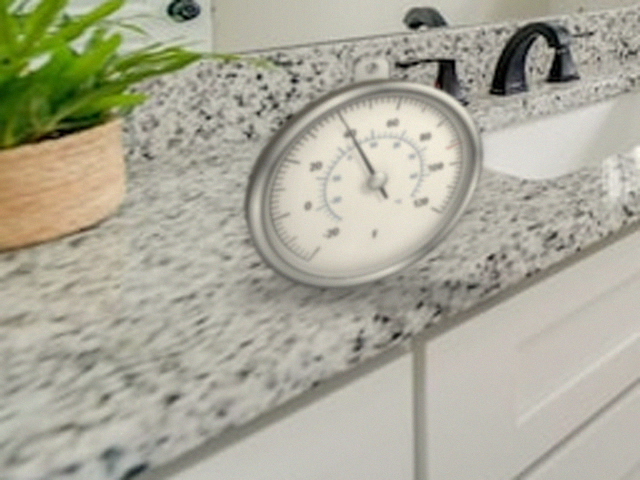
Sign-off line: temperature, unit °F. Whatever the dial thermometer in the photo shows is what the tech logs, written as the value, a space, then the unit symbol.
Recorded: 40 °F
